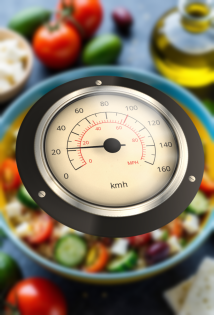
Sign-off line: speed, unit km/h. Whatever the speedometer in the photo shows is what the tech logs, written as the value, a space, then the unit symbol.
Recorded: 20 km/h
